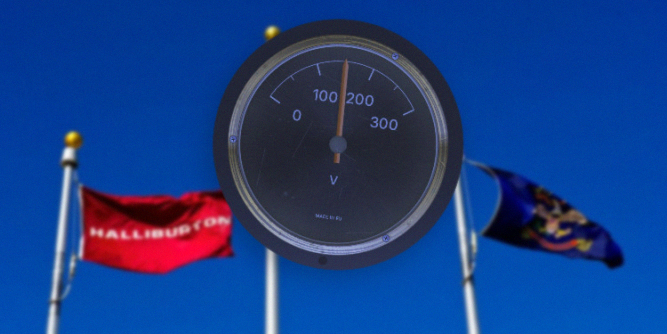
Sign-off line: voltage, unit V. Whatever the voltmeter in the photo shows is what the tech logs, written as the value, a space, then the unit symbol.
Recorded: 150 V
